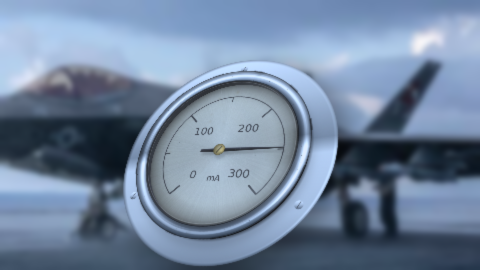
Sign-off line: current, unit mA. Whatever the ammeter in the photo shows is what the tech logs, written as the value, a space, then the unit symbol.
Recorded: 250 mA
